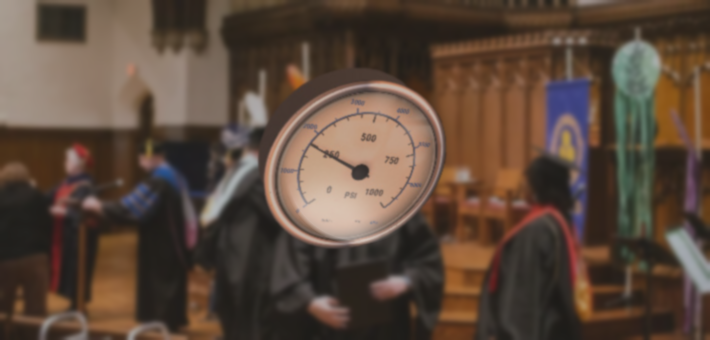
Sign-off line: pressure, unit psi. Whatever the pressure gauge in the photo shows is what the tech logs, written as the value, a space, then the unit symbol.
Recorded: 250 psi
